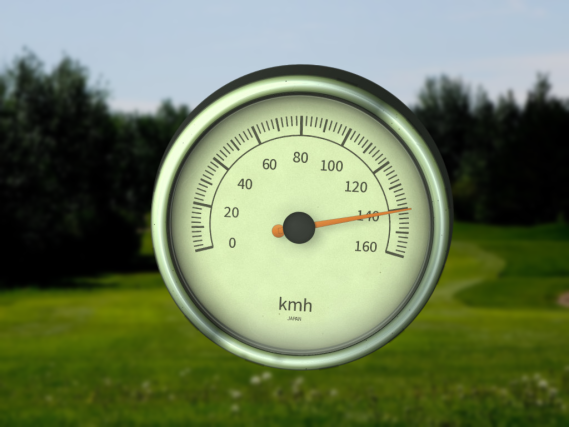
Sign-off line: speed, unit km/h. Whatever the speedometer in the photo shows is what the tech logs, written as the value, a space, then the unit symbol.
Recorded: 140 km/h
